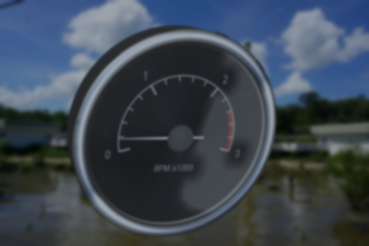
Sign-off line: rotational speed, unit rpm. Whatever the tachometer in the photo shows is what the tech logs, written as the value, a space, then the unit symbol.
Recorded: 200 rpm
